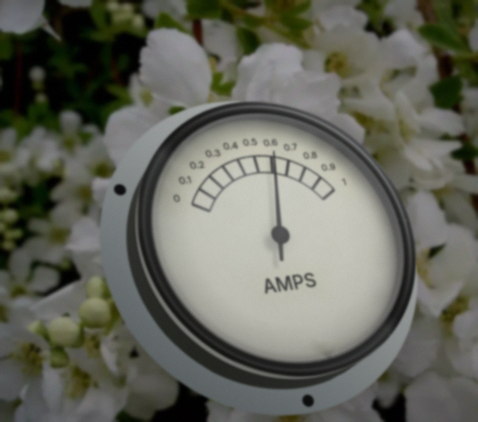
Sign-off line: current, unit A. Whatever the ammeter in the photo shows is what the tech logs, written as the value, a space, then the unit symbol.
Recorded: 0.6 A
